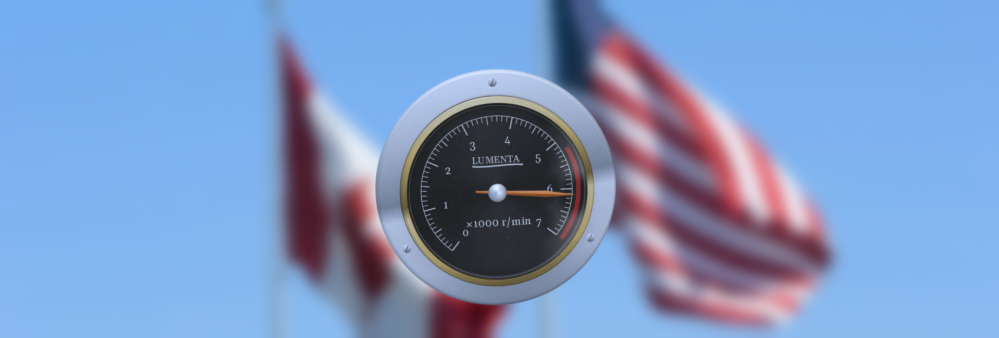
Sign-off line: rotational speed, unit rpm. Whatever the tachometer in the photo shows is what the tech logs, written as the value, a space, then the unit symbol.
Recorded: 6100 rpm
